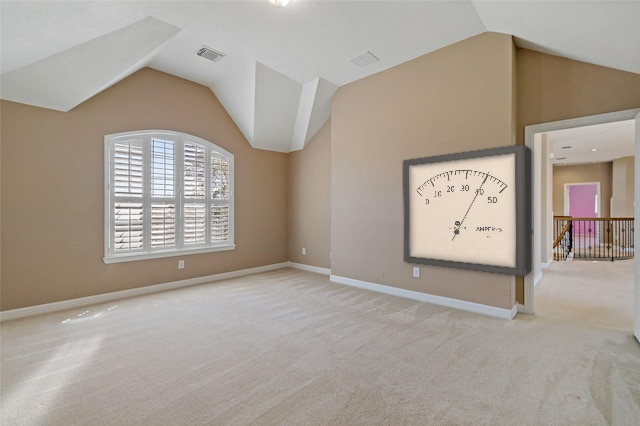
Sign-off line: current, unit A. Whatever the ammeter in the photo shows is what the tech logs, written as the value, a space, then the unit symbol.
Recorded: 40 A
